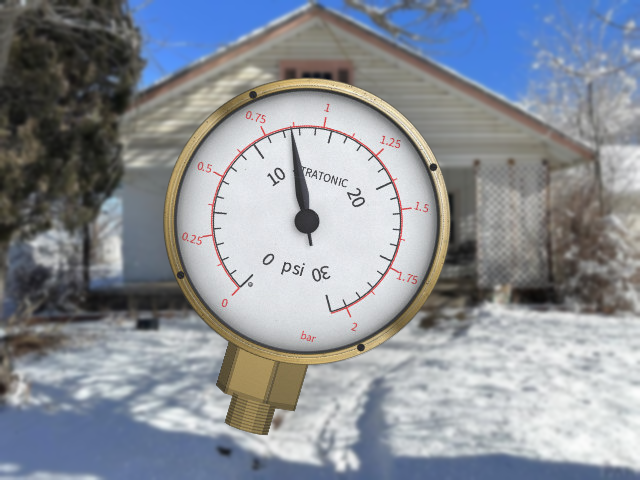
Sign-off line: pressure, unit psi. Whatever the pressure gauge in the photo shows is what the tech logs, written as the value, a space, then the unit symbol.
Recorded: 12.5 psi
